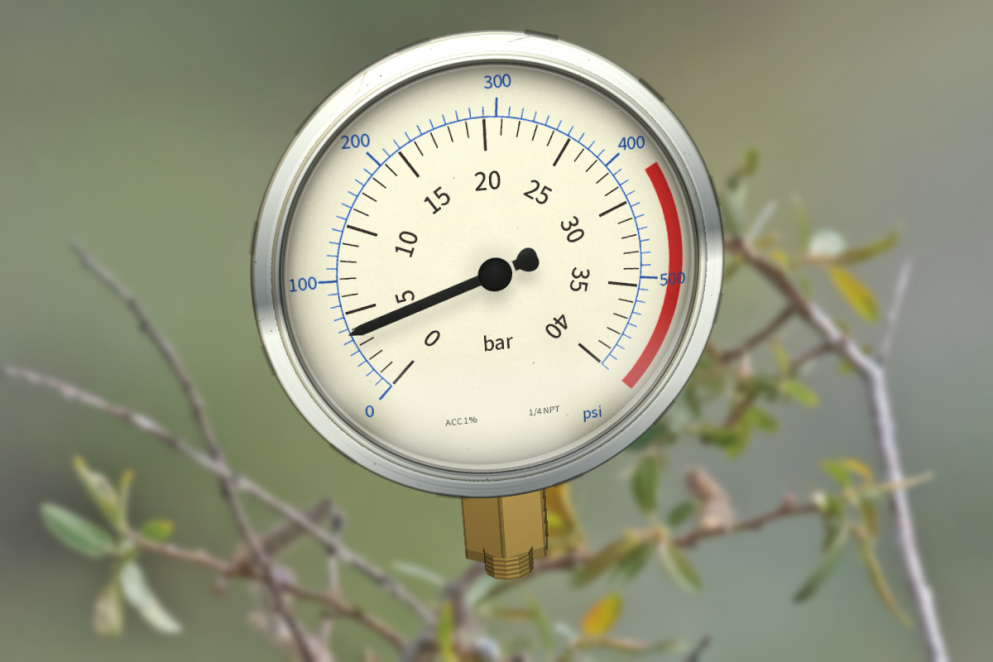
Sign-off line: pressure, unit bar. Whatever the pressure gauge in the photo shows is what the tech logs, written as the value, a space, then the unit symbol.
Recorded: 4 bar
